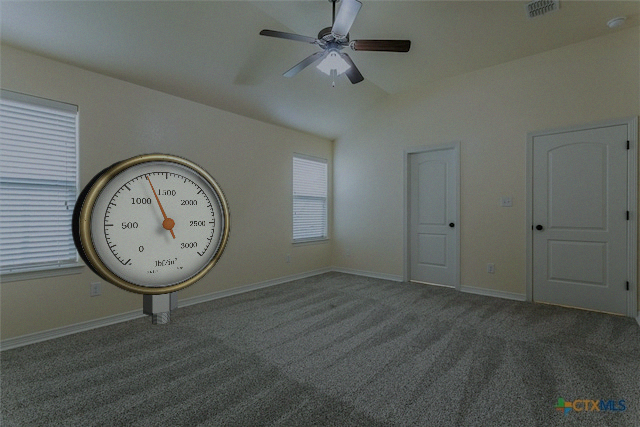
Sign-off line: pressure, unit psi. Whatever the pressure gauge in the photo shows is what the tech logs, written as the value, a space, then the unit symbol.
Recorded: 1250 psi
